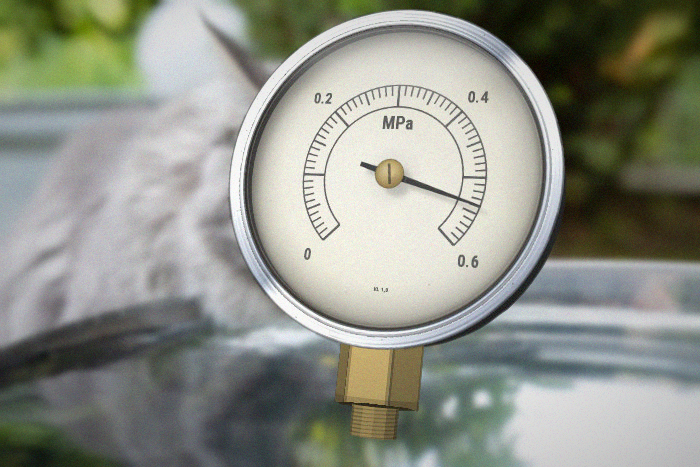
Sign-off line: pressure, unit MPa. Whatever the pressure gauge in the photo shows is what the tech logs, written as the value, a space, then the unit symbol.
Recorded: 0.54 MPa
